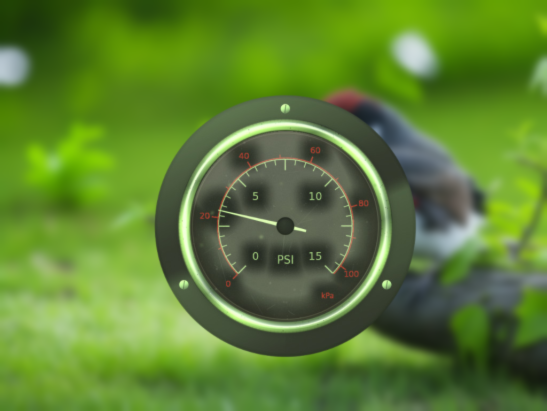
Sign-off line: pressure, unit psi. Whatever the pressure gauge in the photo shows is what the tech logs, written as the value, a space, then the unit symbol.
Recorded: 3.25 psi
